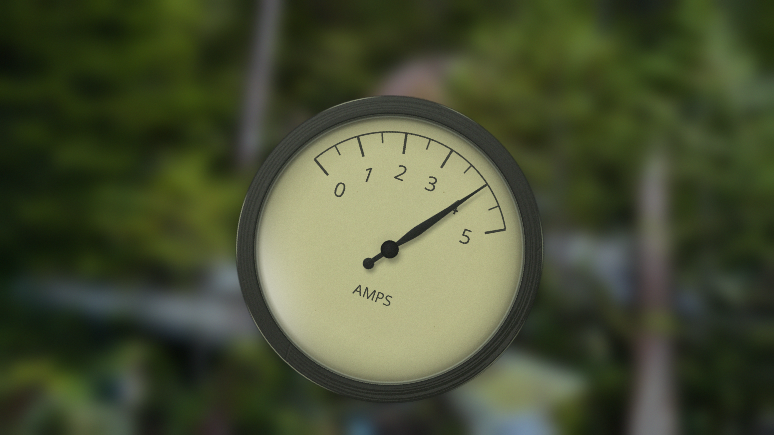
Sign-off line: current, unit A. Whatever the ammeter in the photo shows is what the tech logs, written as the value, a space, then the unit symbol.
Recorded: 4 A
